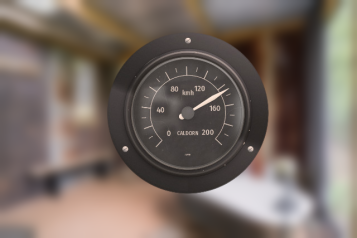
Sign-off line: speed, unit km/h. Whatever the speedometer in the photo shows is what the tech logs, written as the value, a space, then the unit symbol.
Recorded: 145 km/h
